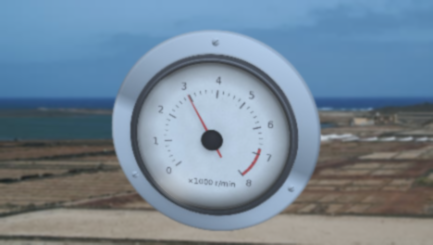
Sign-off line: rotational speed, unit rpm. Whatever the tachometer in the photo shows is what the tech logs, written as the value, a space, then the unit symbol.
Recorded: 3000 rpm
